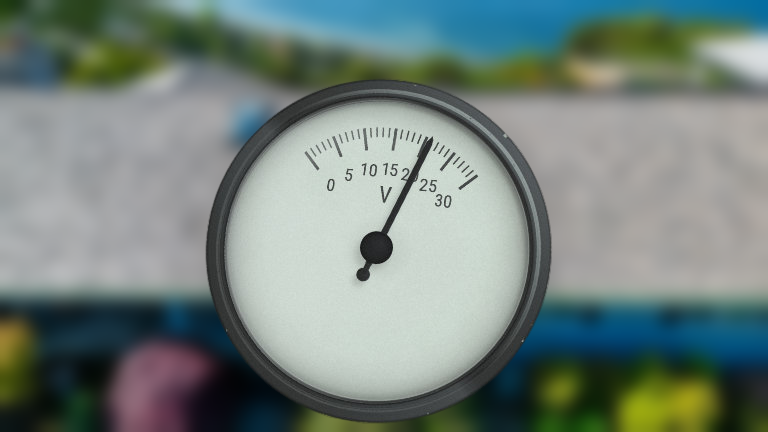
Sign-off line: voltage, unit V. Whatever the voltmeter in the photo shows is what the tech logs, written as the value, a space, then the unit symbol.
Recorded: 21 V
